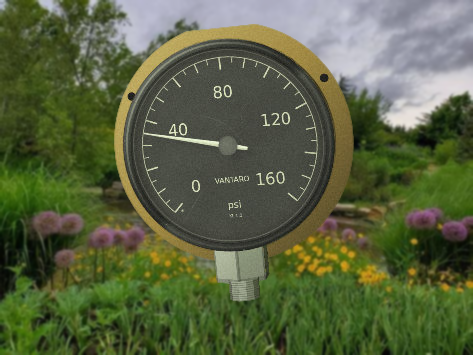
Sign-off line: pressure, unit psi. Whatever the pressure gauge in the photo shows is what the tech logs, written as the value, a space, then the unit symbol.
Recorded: 35 psi
